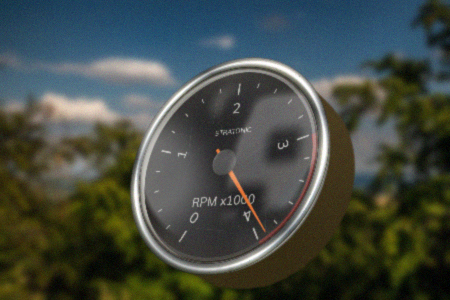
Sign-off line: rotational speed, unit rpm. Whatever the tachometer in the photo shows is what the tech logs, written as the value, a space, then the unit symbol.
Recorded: 3900 rpm
